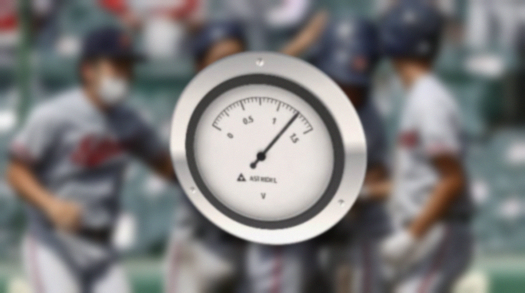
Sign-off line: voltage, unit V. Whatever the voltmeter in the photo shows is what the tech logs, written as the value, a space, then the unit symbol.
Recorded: 1.25 V
